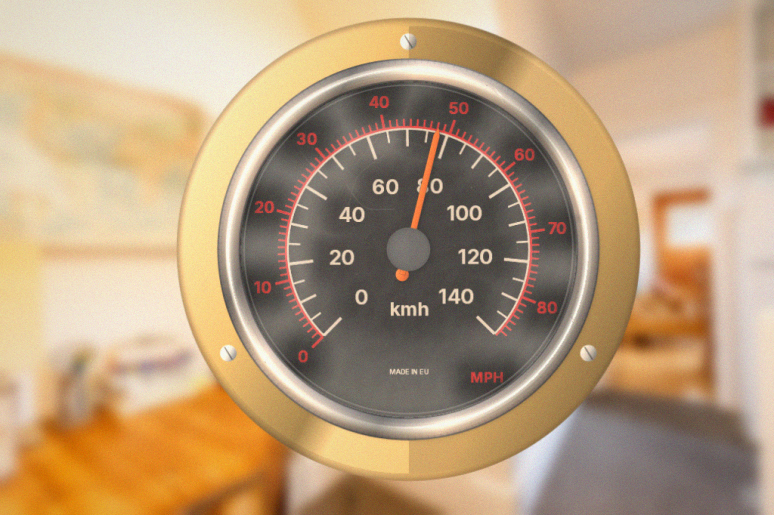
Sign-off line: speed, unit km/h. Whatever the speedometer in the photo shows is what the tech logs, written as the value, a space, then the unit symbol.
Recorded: 77.5 km/h
